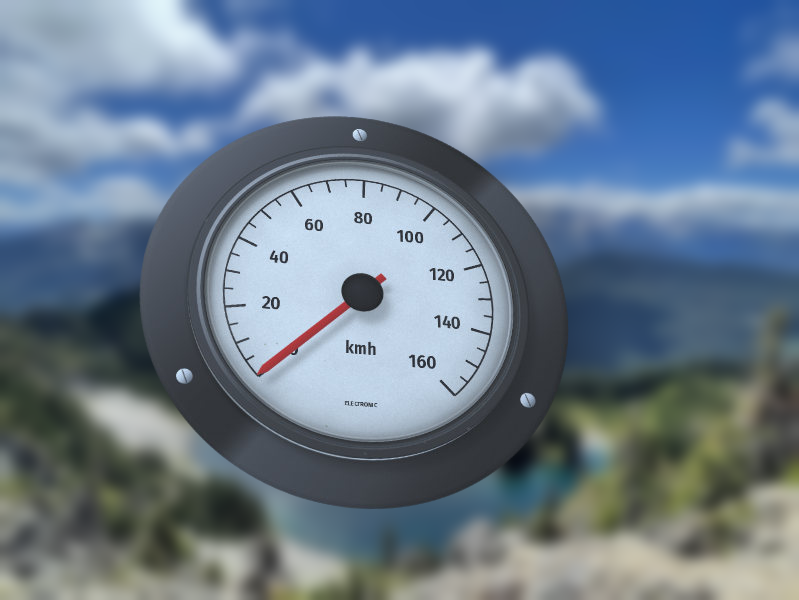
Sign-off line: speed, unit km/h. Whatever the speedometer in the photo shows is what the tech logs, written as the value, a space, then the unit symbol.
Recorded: 0 km/h
